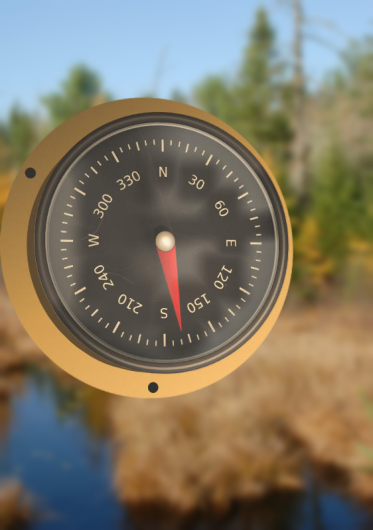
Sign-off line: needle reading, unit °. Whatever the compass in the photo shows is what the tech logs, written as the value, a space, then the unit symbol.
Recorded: 170 °
